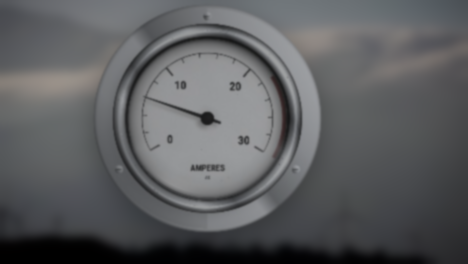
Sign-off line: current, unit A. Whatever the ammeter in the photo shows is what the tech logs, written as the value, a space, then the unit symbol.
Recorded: 6 A
